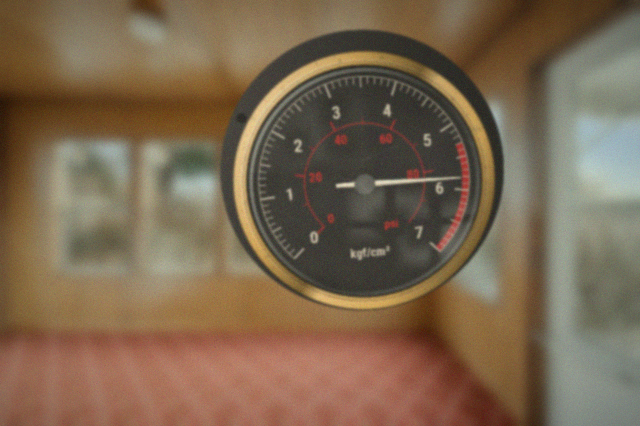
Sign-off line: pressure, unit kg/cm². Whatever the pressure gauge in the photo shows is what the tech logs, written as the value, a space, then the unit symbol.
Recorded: 5.8 kg/cm²
